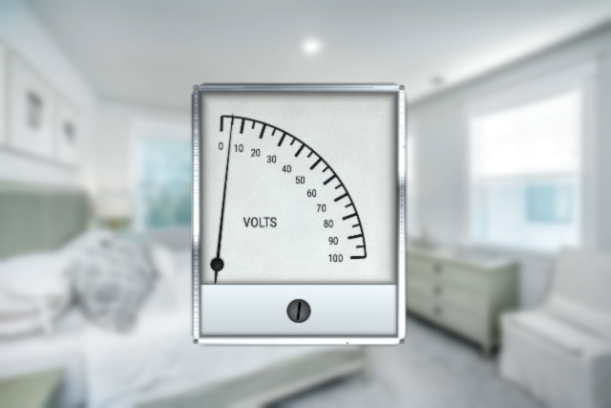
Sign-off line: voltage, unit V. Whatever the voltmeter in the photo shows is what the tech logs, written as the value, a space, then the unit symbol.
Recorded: 5 V
